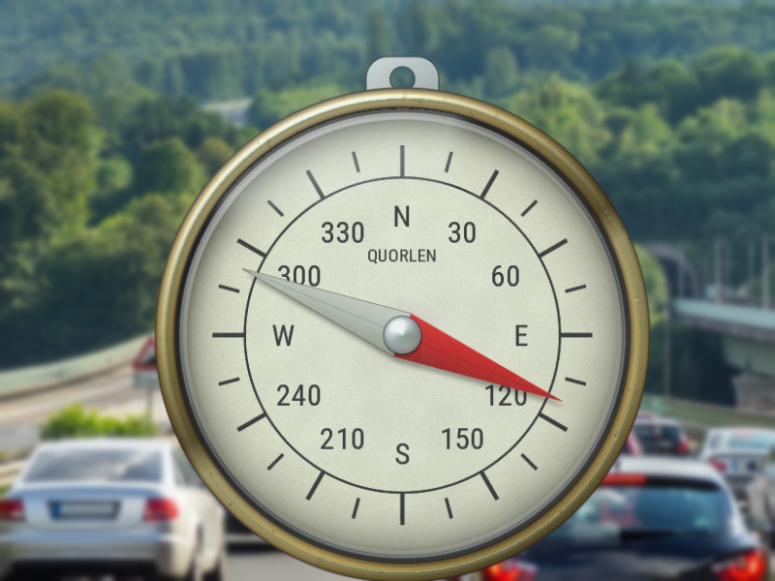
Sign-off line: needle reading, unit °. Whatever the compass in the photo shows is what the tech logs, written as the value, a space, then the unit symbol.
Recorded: 112.5 °
